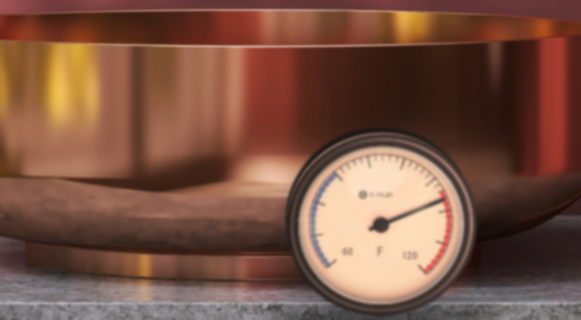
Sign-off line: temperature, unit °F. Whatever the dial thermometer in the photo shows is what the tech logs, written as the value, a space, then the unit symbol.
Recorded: 72 °F
